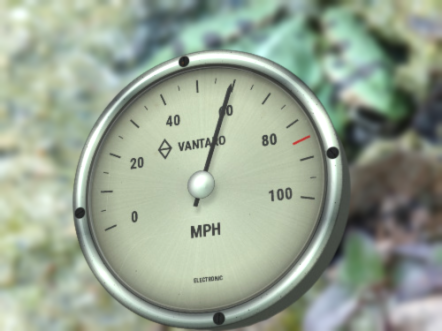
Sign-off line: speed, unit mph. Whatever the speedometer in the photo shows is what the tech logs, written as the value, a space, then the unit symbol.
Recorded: 60 mph
